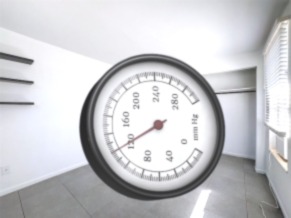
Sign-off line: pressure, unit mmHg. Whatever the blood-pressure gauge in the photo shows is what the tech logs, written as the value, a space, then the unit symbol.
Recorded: 120 mmHg
